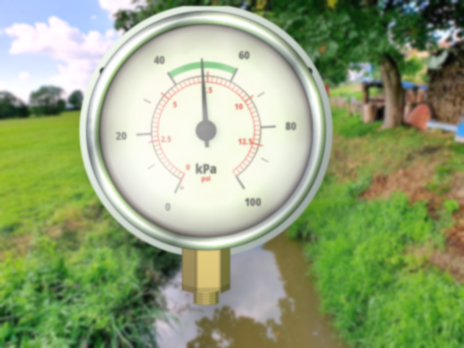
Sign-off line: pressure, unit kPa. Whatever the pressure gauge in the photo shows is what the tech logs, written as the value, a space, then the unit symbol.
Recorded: 50 kPa
